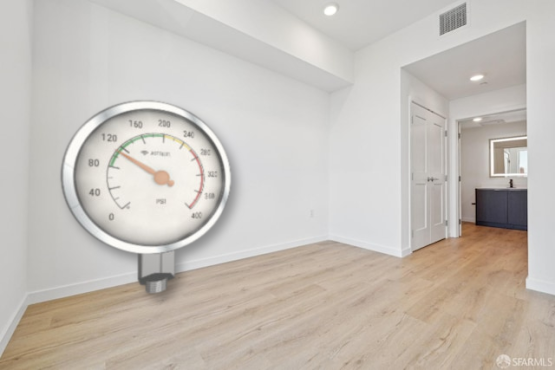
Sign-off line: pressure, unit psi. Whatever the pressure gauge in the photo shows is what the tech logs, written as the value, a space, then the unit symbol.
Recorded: 110 psi
